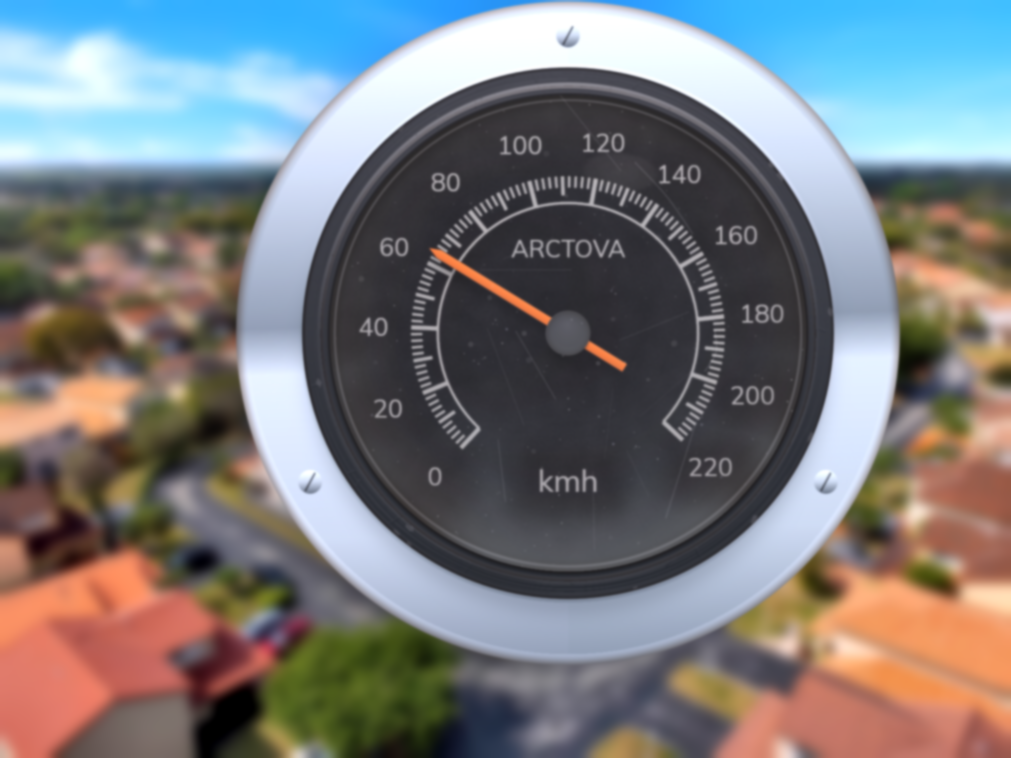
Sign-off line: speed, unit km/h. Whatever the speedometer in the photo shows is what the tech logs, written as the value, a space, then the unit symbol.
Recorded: 64 km/h
